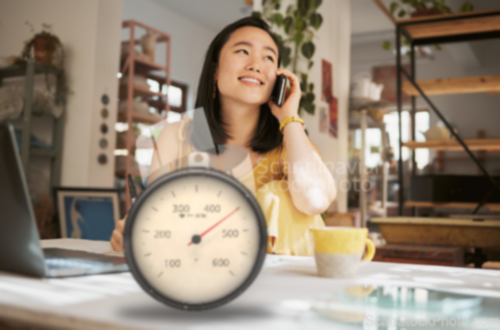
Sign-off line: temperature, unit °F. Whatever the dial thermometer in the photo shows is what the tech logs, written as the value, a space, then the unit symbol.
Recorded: 450 °F
